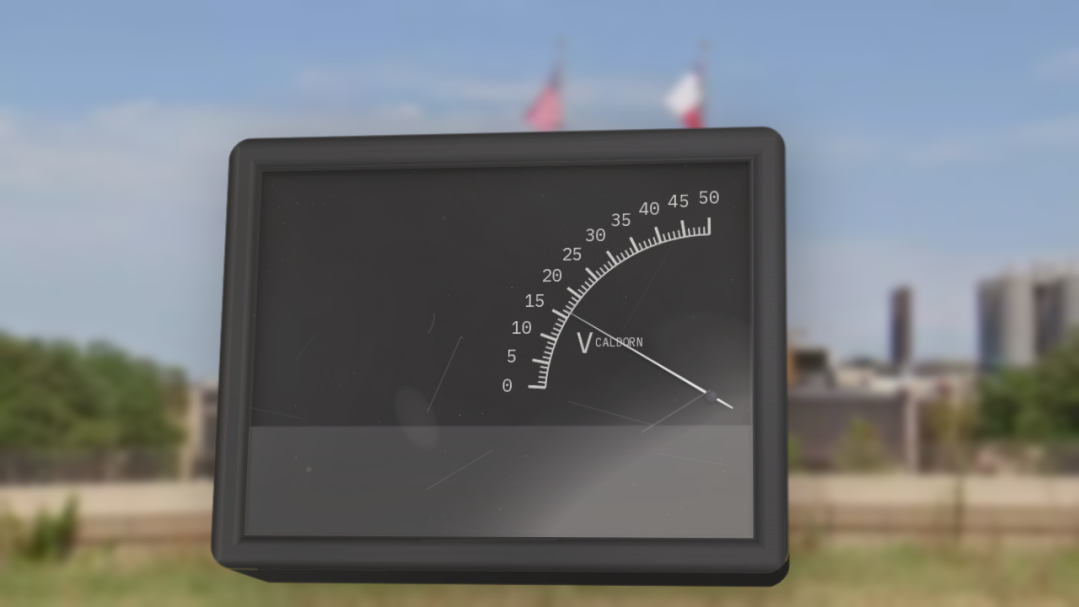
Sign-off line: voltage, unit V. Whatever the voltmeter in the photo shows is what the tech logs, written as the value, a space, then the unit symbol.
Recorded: 16 V
